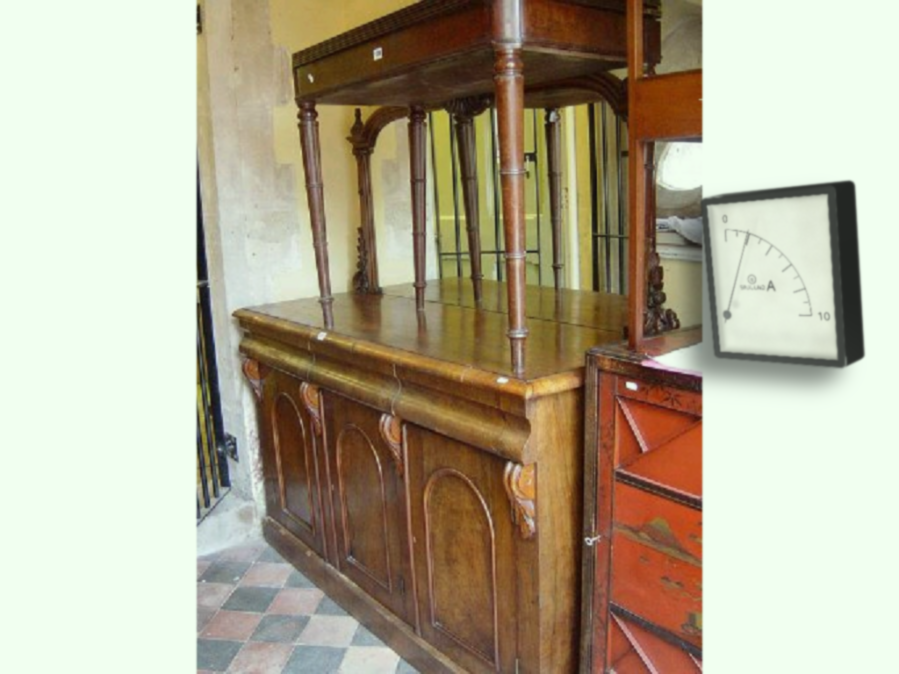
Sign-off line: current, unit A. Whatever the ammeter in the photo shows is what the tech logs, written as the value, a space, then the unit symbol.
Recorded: 2 A
